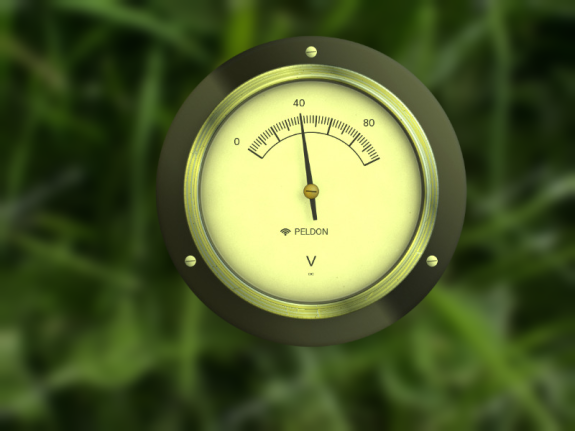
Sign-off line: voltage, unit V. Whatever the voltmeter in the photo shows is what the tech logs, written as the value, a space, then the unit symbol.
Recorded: 40 V
